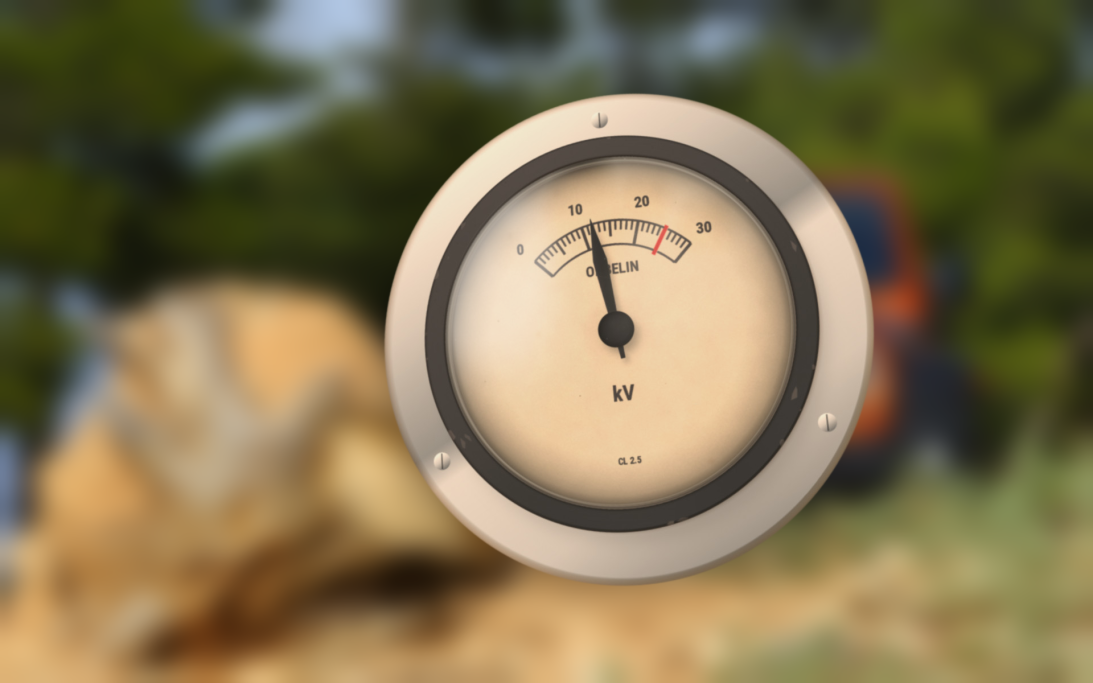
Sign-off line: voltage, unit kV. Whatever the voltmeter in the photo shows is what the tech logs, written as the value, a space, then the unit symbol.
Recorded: 12 kV
